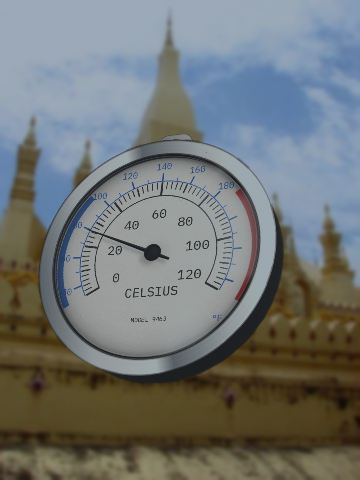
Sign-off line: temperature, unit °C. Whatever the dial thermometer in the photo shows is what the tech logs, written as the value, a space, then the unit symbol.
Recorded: 26 °C
